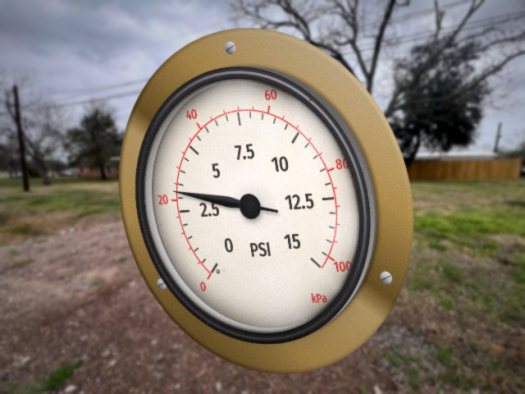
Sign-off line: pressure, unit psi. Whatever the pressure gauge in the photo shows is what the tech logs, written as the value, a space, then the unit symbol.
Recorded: 3.25 psi
